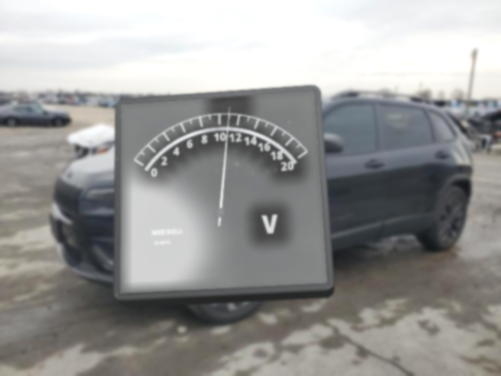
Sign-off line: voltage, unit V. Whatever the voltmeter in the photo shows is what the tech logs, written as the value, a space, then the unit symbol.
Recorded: 11 V
